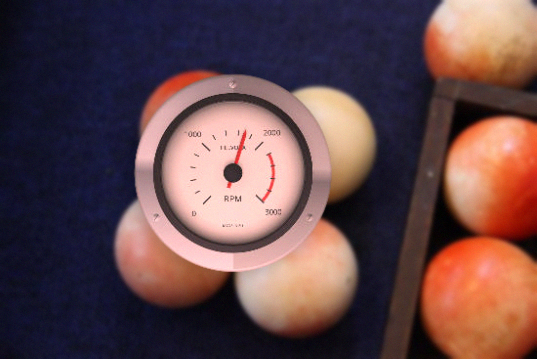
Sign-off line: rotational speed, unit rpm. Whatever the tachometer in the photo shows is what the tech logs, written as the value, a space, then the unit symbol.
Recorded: 1700 rpm
